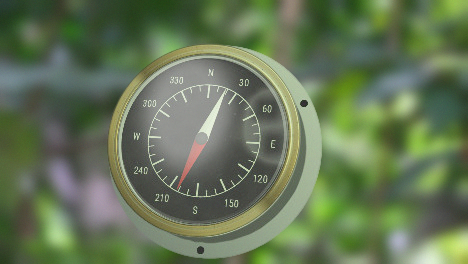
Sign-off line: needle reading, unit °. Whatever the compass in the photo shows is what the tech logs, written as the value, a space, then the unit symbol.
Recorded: 200 °
